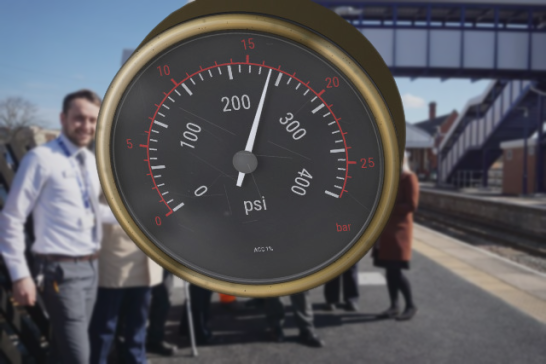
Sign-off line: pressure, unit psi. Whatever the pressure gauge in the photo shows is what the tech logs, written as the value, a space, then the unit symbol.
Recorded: 240 psi
